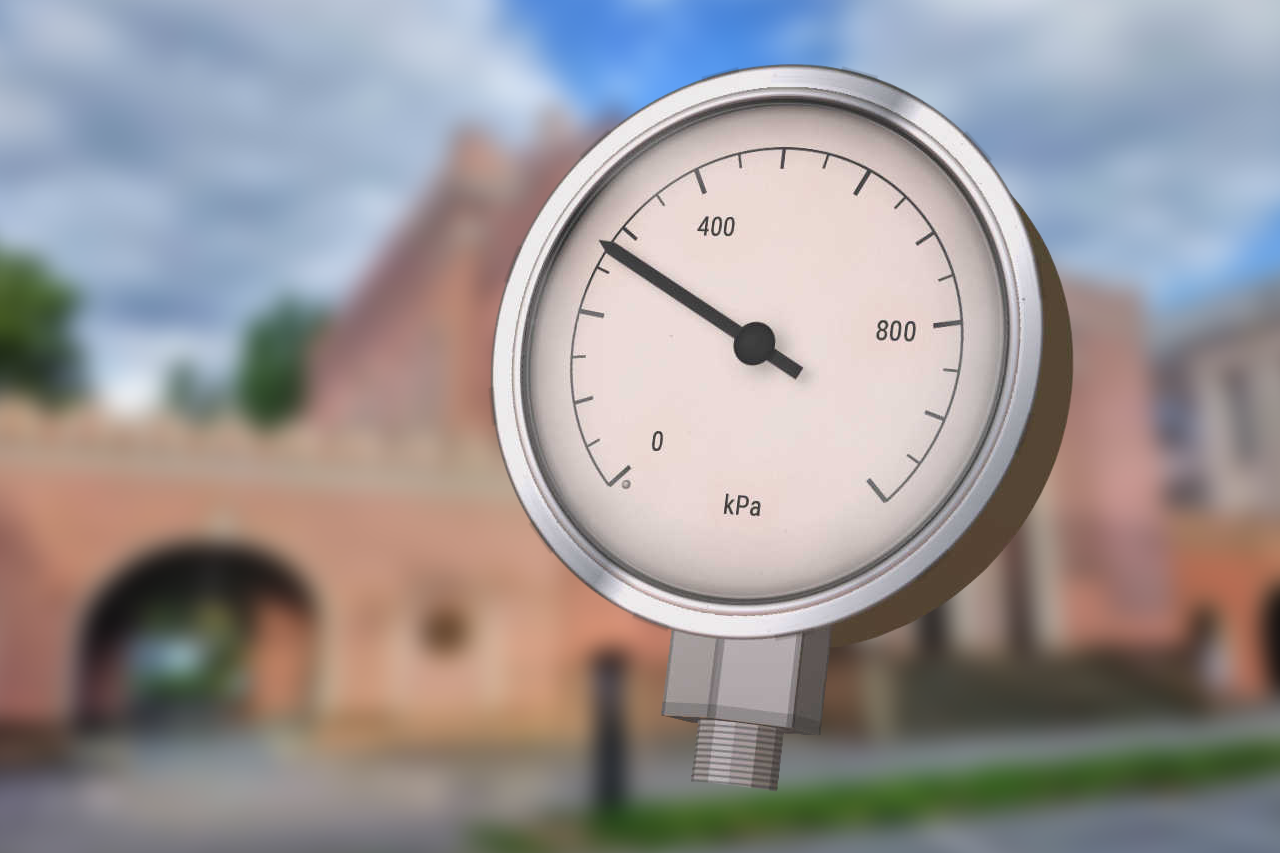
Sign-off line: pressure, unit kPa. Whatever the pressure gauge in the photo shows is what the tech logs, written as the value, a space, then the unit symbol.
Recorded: 275 kPa
